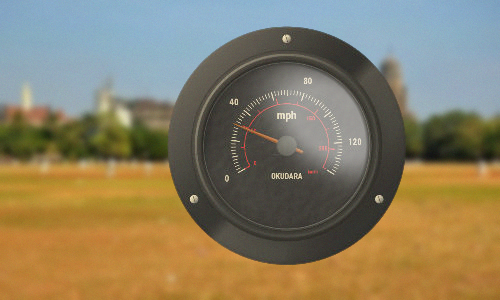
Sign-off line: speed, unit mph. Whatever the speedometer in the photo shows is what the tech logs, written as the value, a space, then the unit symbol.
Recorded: 30 mph
